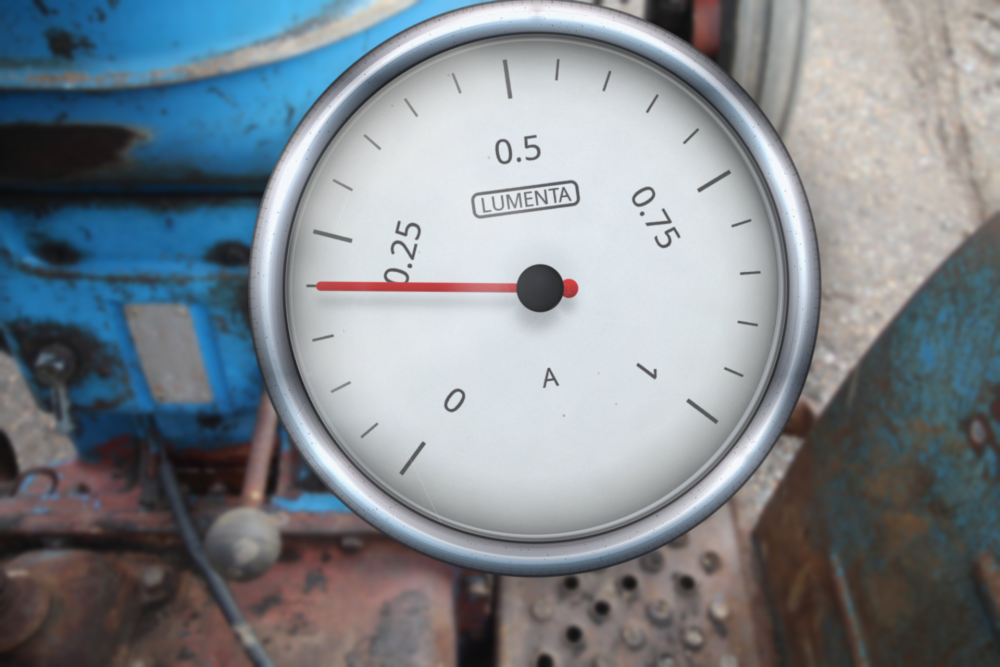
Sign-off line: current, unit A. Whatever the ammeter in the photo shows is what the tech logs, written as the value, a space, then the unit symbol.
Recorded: 0.2 A
